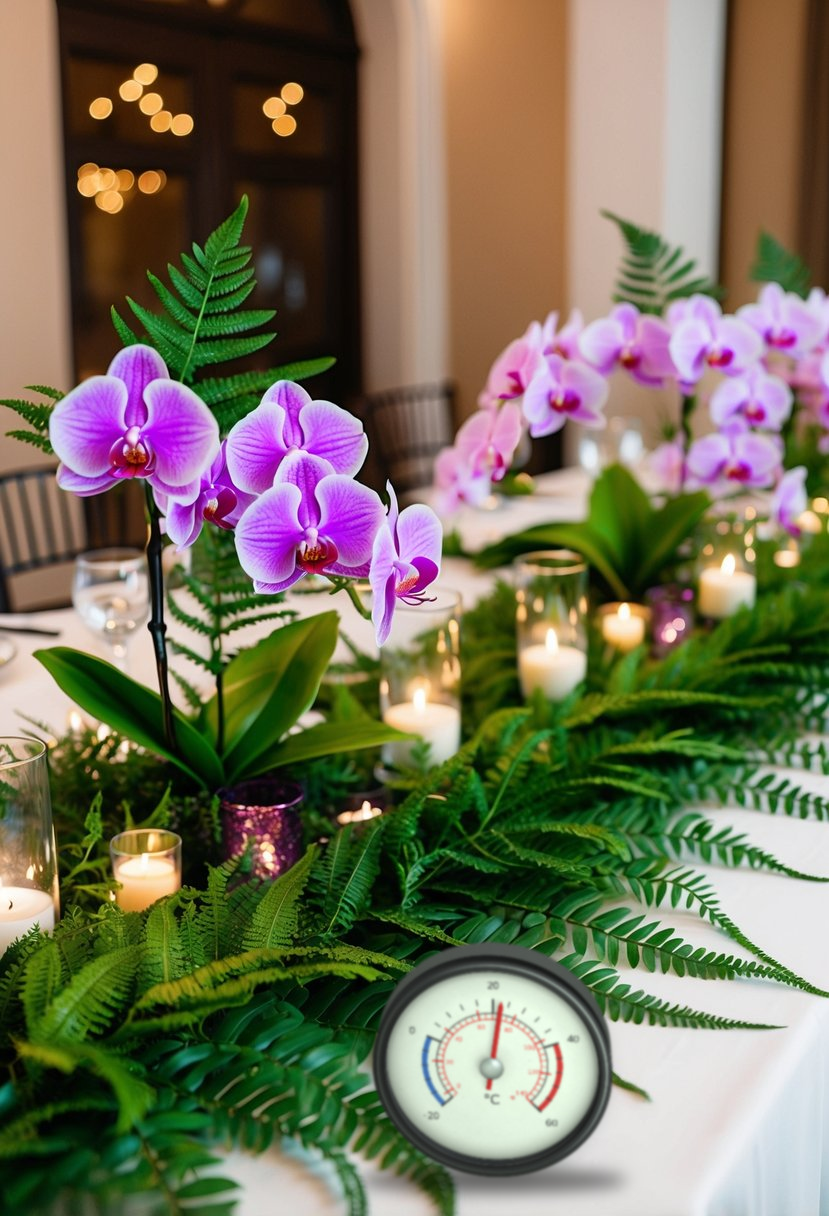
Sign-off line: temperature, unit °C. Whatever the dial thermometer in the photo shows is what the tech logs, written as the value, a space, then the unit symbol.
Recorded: 22 °C
